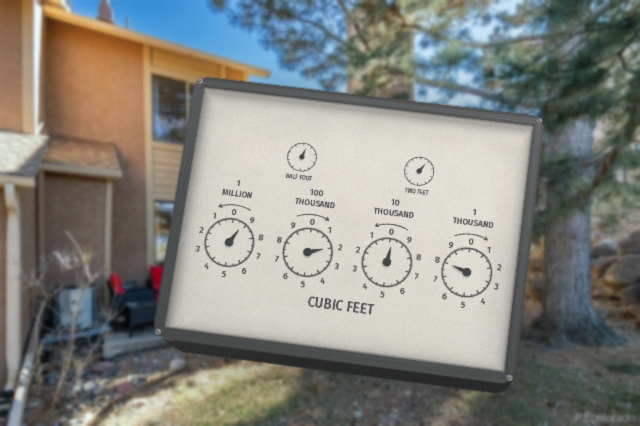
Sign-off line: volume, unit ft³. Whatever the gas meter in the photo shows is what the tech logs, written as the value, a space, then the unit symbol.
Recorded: 919800 ft³
